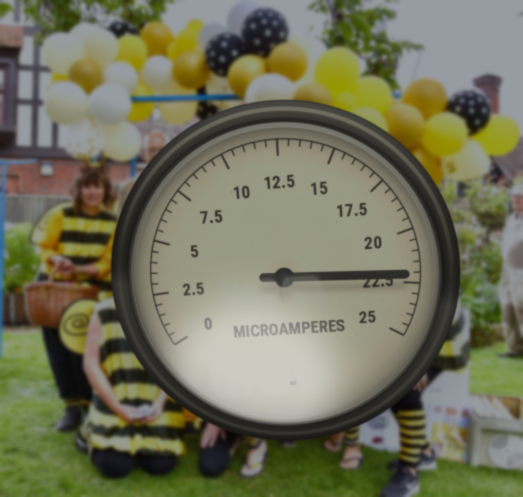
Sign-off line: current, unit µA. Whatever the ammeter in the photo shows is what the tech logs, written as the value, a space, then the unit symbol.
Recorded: 22 µA
